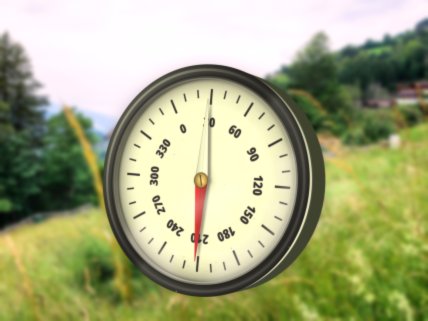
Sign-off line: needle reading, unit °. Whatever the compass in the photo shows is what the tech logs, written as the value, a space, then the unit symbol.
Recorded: 210 °
